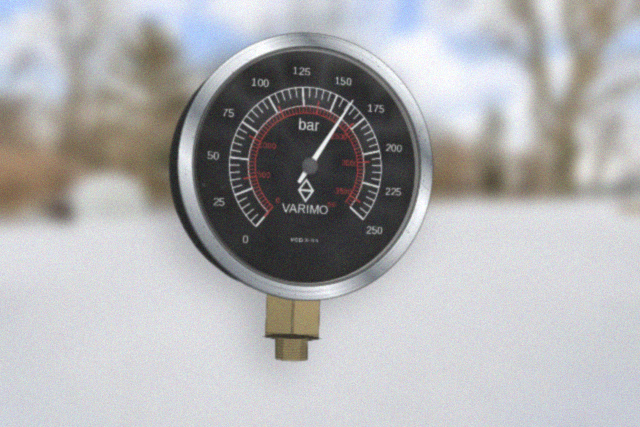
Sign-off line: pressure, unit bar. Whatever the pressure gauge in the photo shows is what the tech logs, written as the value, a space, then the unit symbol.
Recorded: 160 bar
